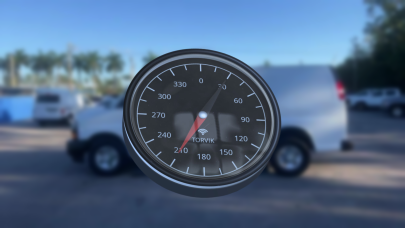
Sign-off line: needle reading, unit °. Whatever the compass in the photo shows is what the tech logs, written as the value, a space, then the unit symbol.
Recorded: 210 °
